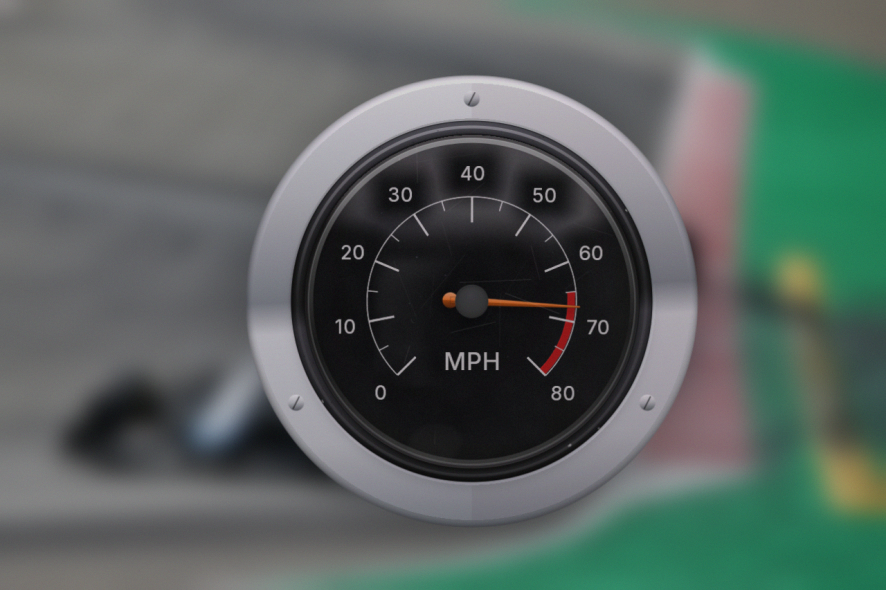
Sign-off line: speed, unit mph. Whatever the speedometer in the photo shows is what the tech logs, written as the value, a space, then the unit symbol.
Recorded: 67.5 mph
